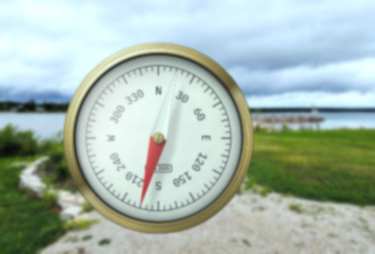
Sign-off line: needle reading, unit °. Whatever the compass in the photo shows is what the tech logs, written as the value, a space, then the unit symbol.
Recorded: 195 °
